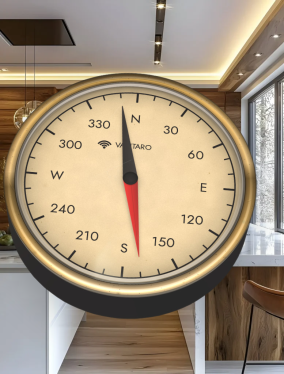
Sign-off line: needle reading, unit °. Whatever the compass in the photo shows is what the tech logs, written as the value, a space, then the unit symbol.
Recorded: 170 °
